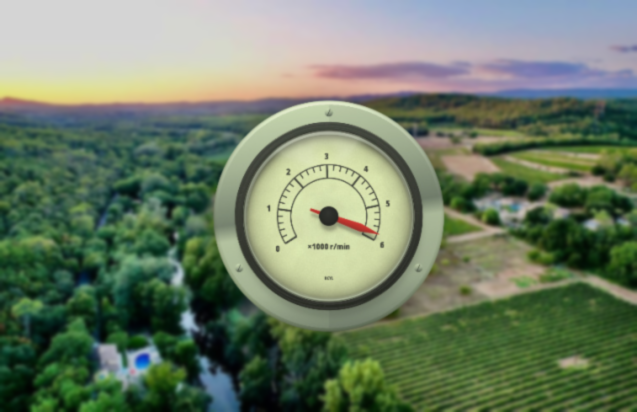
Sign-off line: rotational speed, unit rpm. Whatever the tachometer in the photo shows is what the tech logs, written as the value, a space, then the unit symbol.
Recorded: 5800 rpm
